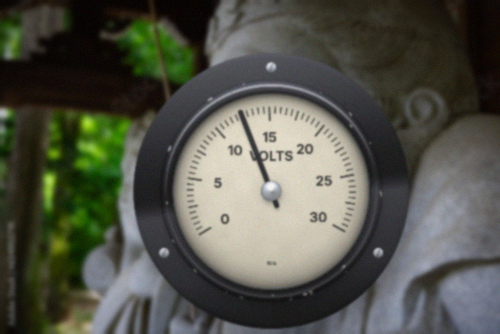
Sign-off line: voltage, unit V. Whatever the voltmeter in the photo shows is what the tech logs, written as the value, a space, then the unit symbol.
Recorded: 12.5 V
